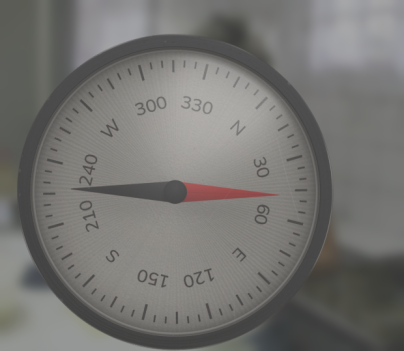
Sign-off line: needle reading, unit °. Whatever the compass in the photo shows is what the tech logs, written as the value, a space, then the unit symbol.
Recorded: 47.5 °
